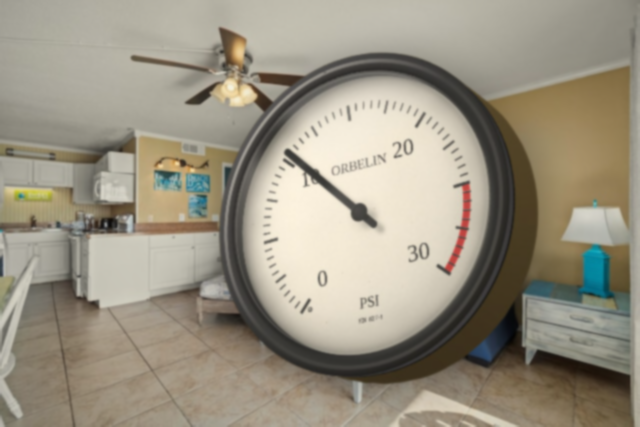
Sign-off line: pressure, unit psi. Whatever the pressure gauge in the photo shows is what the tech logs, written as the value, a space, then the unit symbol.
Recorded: 10.5 psi
